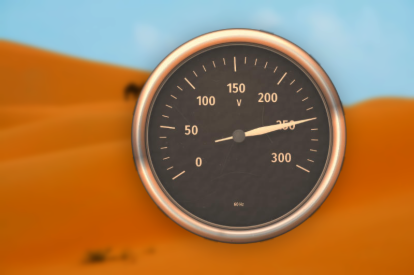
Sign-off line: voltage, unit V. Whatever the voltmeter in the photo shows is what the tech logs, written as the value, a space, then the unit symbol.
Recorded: 250 V
